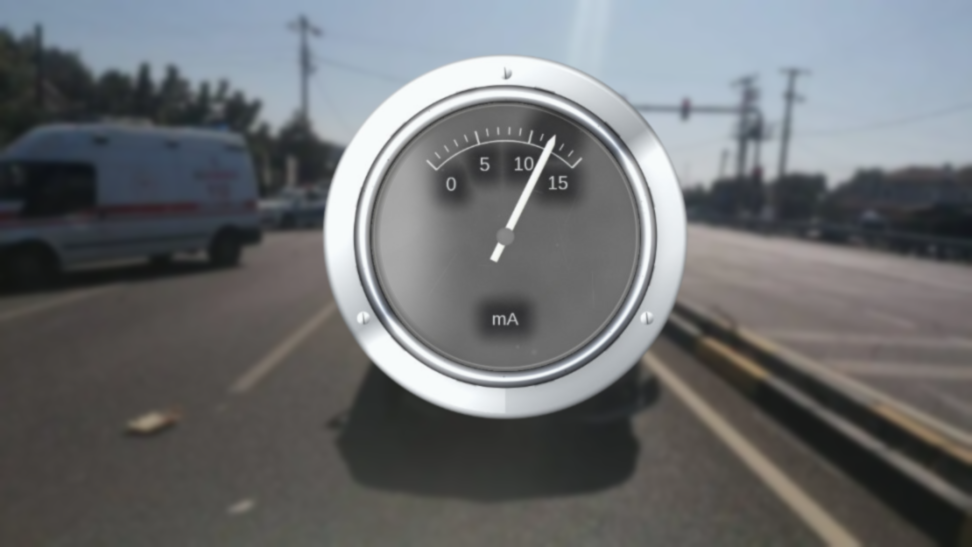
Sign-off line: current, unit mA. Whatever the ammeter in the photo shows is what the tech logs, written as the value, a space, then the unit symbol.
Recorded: 12 mA
